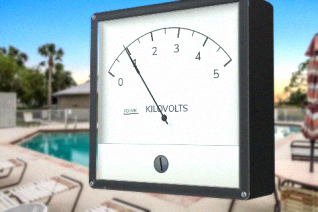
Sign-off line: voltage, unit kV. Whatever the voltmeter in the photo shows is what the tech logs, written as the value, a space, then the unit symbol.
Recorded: 1 kV
